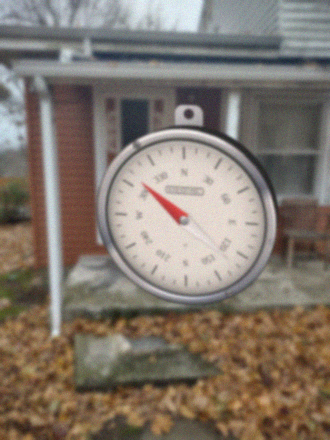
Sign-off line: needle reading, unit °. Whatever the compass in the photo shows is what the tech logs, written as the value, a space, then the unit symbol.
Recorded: 310 °
